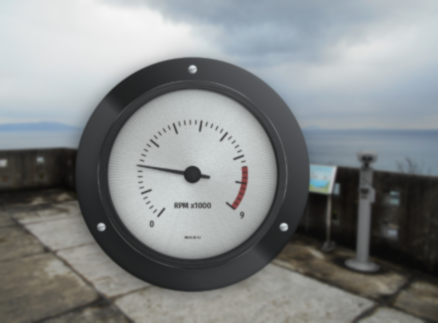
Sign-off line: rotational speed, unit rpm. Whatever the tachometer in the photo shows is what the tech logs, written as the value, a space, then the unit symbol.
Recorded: 2000 rpm
